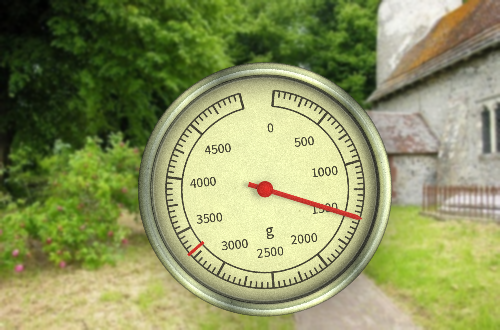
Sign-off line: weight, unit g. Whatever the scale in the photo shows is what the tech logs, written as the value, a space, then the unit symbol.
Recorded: 1500 g
